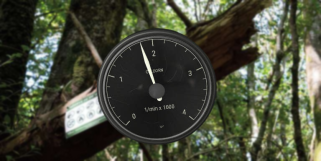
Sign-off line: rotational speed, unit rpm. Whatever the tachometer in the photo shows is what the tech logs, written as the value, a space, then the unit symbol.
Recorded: 1800 rpm
